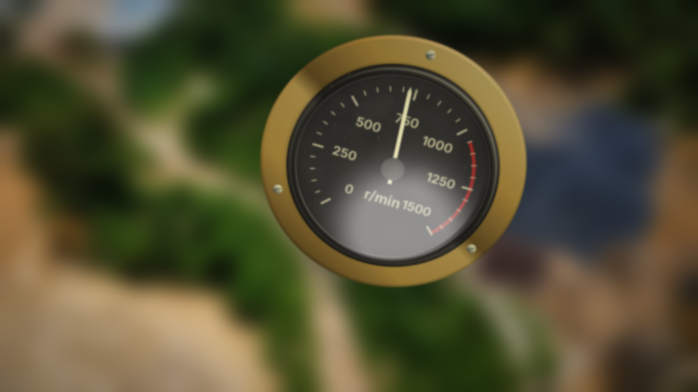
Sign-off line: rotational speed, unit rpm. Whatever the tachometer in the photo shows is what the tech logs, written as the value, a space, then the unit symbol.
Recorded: 725 rpm
